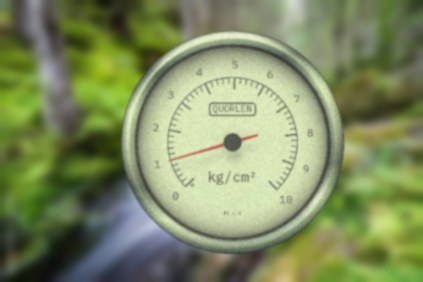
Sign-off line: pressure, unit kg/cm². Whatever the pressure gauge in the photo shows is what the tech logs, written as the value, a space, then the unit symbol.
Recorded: 1 kg/cm²
